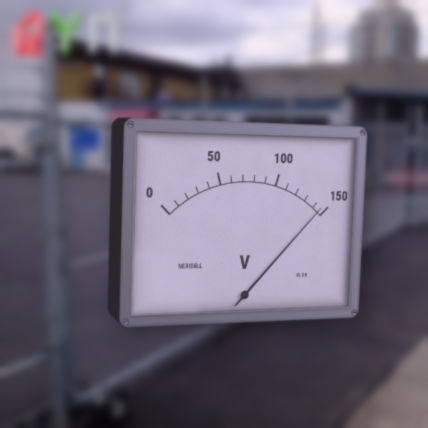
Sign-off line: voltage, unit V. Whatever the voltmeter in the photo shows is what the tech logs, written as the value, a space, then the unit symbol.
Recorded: 145 V
